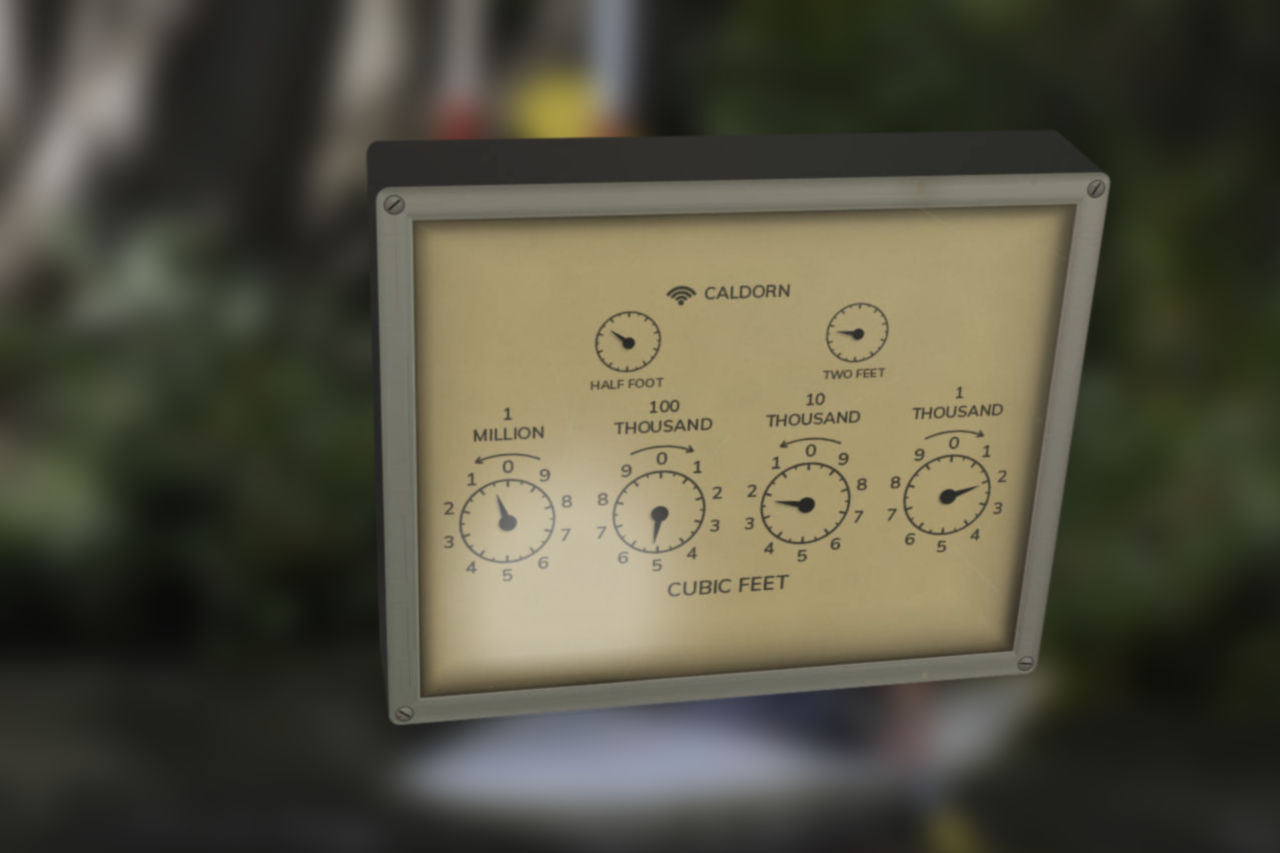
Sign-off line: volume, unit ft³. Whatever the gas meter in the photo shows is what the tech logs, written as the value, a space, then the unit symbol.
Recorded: 52200 ft³
